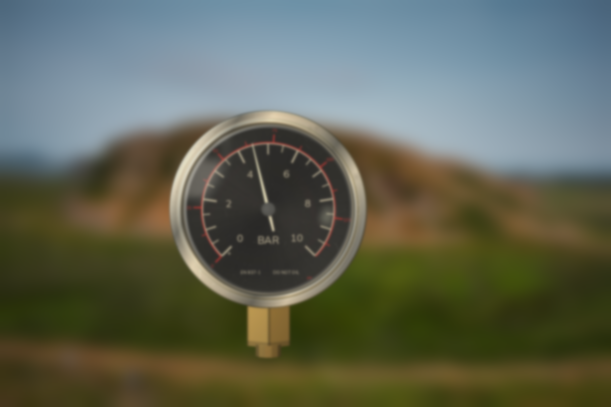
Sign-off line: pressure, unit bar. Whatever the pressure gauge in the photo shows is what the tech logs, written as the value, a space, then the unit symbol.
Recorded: 4.5 bar
